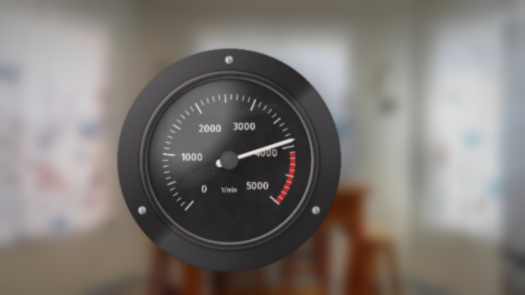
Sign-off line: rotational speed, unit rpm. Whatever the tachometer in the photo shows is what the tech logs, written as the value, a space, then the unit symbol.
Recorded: 3900 rpm
